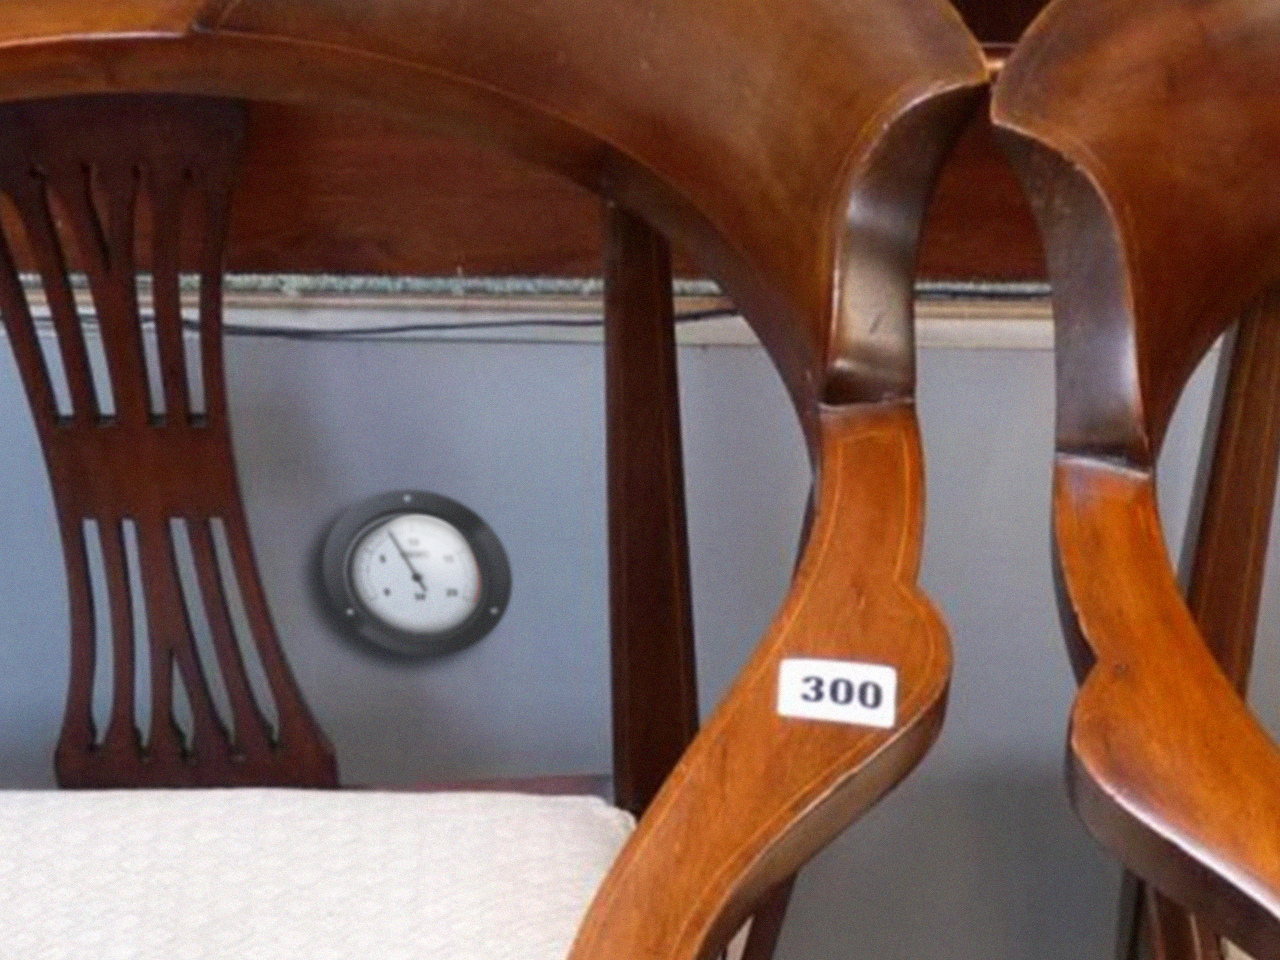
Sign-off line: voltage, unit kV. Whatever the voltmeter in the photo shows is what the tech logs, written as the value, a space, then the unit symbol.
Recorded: 8 kV
